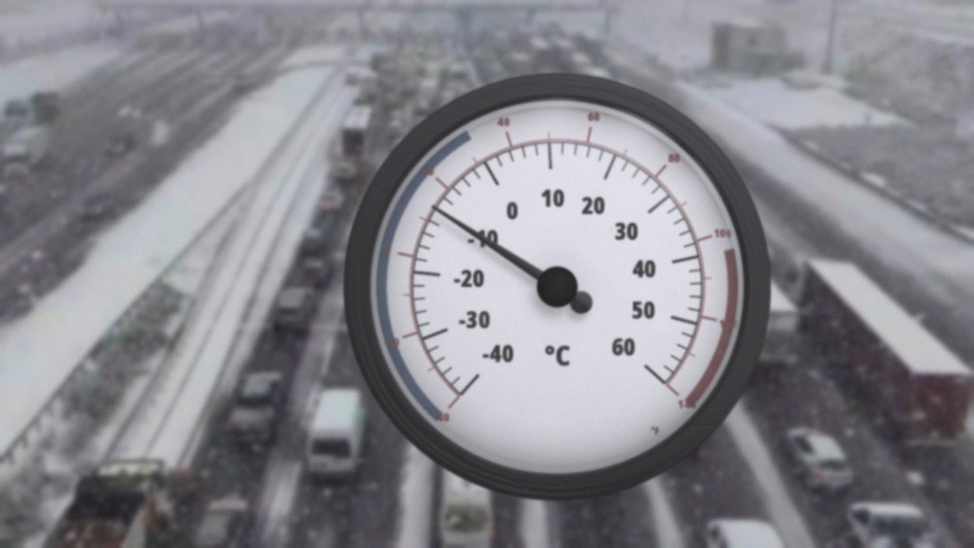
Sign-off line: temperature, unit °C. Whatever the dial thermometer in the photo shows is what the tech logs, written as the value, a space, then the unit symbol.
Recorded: -10 °C
